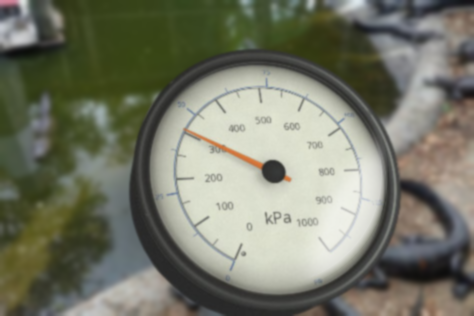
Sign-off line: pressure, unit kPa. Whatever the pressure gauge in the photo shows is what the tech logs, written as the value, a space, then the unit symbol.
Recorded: 300 kPa
